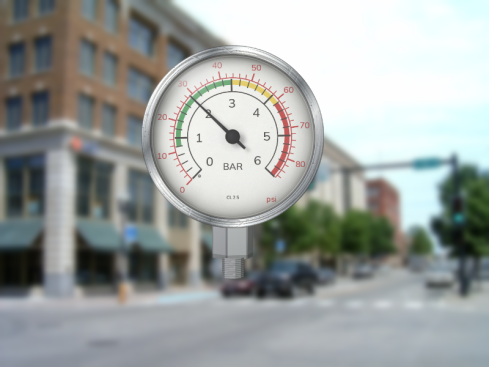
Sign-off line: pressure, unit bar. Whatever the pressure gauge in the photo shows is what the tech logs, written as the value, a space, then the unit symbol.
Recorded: 2 bar
